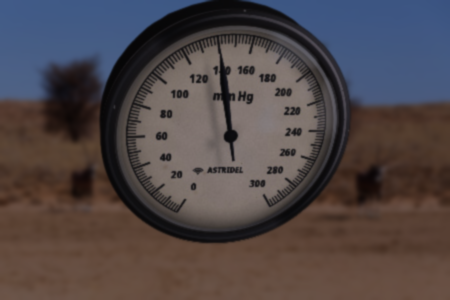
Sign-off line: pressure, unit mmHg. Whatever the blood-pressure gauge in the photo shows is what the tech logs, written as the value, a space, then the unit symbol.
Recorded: 140 mmHg
